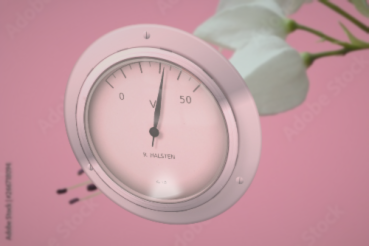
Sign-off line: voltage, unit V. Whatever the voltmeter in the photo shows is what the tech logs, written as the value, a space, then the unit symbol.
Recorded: 32.5 V
